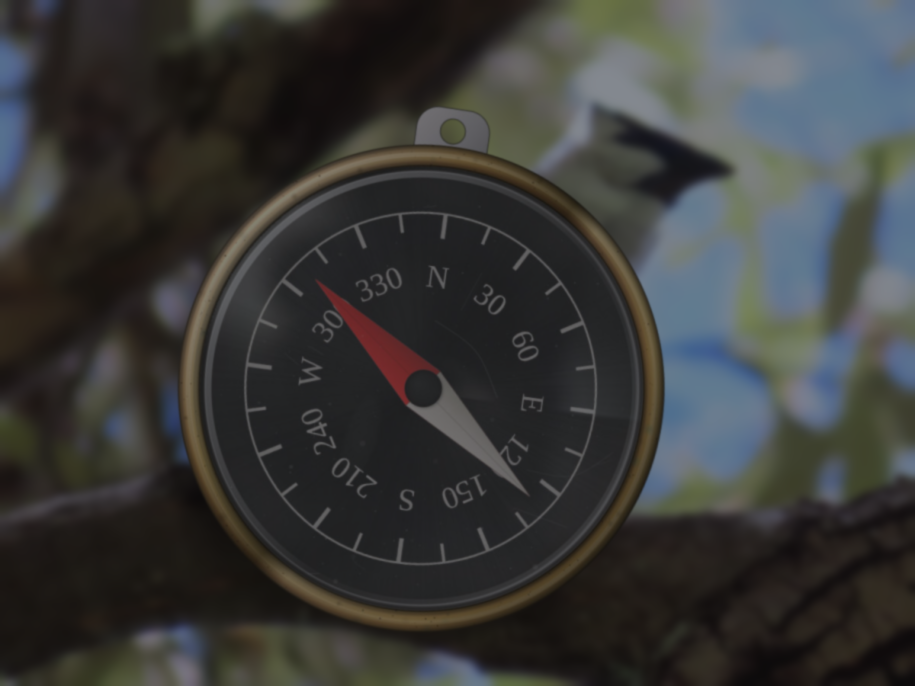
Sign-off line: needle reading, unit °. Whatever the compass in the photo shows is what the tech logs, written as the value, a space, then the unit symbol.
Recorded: 307.5 °
